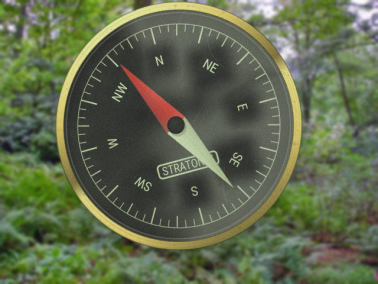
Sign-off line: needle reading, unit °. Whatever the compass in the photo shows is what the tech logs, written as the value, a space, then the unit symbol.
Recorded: 332.5 °
